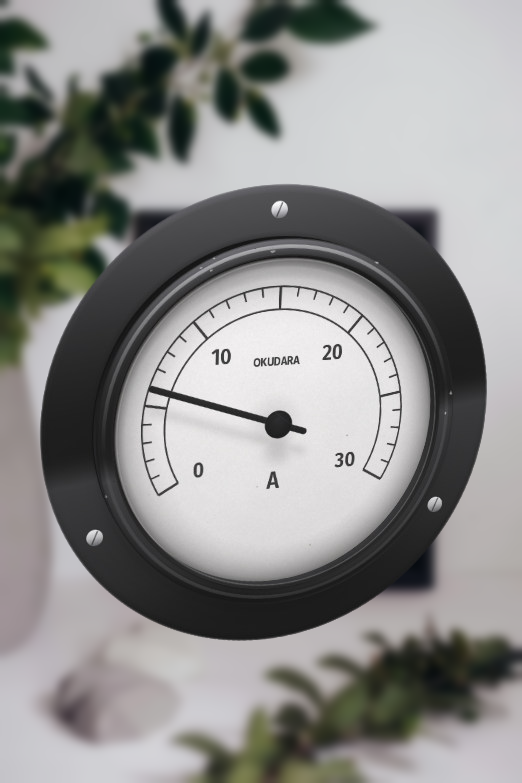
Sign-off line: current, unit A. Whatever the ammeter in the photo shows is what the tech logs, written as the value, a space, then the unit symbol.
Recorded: 6 A
